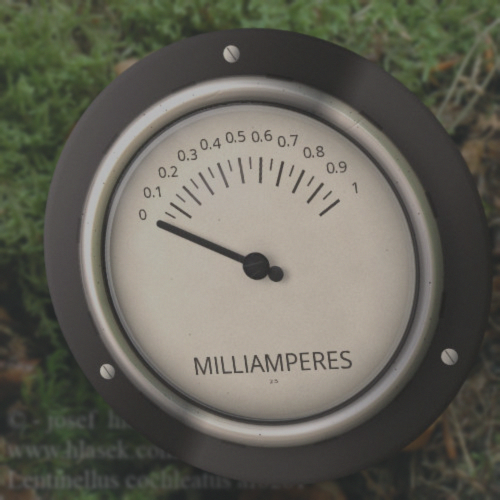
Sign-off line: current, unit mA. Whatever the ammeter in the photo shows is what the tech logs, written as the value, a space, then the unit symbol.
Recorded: 0 mA
